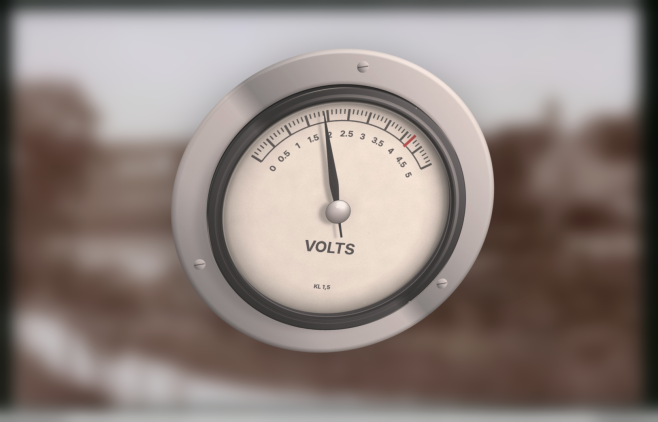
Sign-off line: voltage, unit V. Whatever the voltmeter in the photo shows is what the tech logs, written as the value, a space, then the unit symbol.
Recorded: 1.9 V
